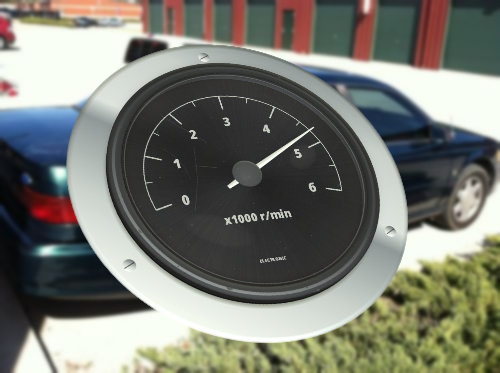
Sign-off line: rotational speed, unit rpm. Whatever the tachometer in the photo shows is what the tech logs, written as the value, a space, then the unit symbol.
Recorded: 4750 rpm
